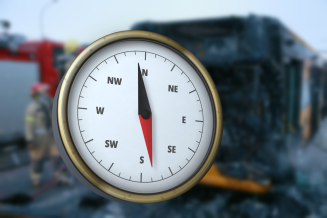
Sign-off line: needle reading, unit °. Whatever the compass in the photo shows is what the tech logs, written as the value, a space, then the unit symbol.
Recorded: 170 °
